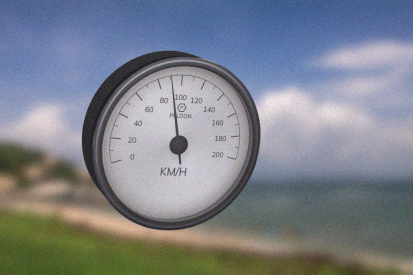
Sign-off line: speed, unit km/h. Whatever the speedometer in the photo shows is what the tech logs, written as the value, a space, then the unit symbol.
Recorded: 90 km/h
